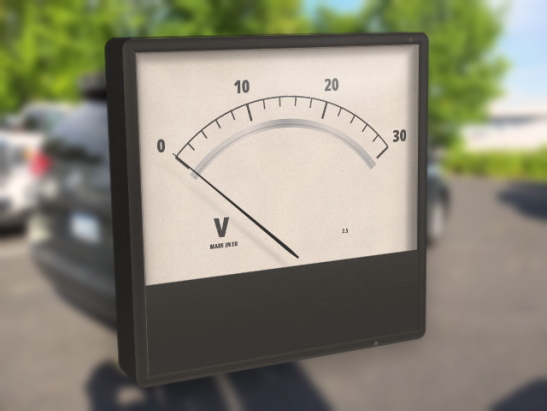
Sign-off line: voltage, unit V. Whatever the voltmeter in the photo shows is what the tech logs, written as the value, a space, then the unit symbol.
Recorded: 0 V
